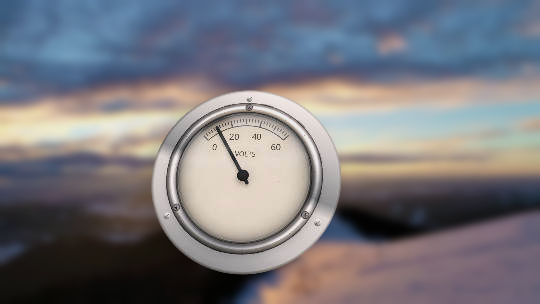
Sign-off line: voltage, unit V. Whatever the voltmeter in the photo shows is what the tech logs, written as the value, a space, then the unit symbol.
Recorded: 10 V
